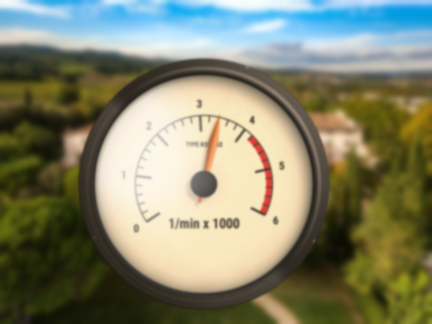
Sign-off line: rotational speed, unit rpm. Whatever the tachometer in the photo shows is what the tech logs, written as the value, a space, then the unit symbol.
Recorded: 3400 rpm
